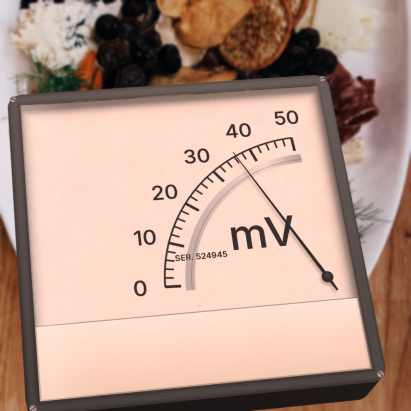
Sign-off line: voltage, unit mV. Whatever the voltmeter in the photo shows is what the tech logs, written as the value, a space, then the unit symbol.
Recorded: 36 mV
